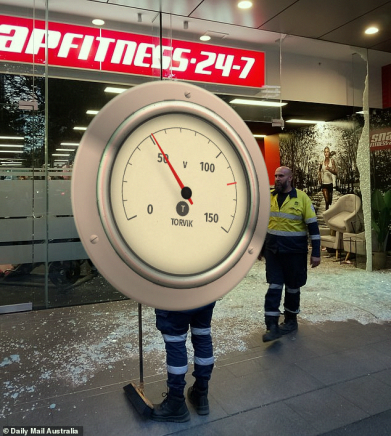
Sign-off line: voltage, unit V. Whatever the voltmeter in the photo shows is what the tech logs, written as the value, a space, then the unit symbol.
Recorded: 50 V
